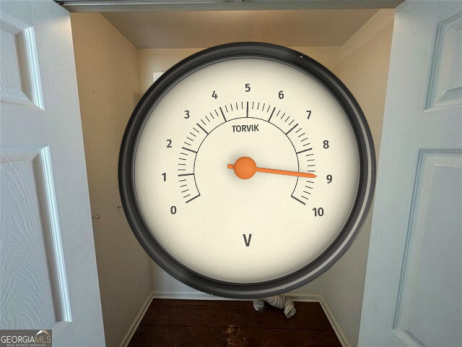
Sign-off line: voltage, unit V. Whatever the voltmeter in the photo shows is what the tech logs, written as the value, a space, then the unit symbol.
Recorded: 9 V
